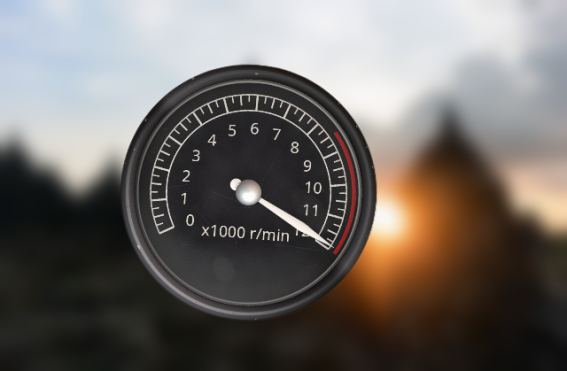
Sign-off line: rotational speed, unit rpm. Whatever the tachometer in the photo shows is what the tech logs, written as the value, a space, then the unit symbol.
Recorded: 11875 rpm
